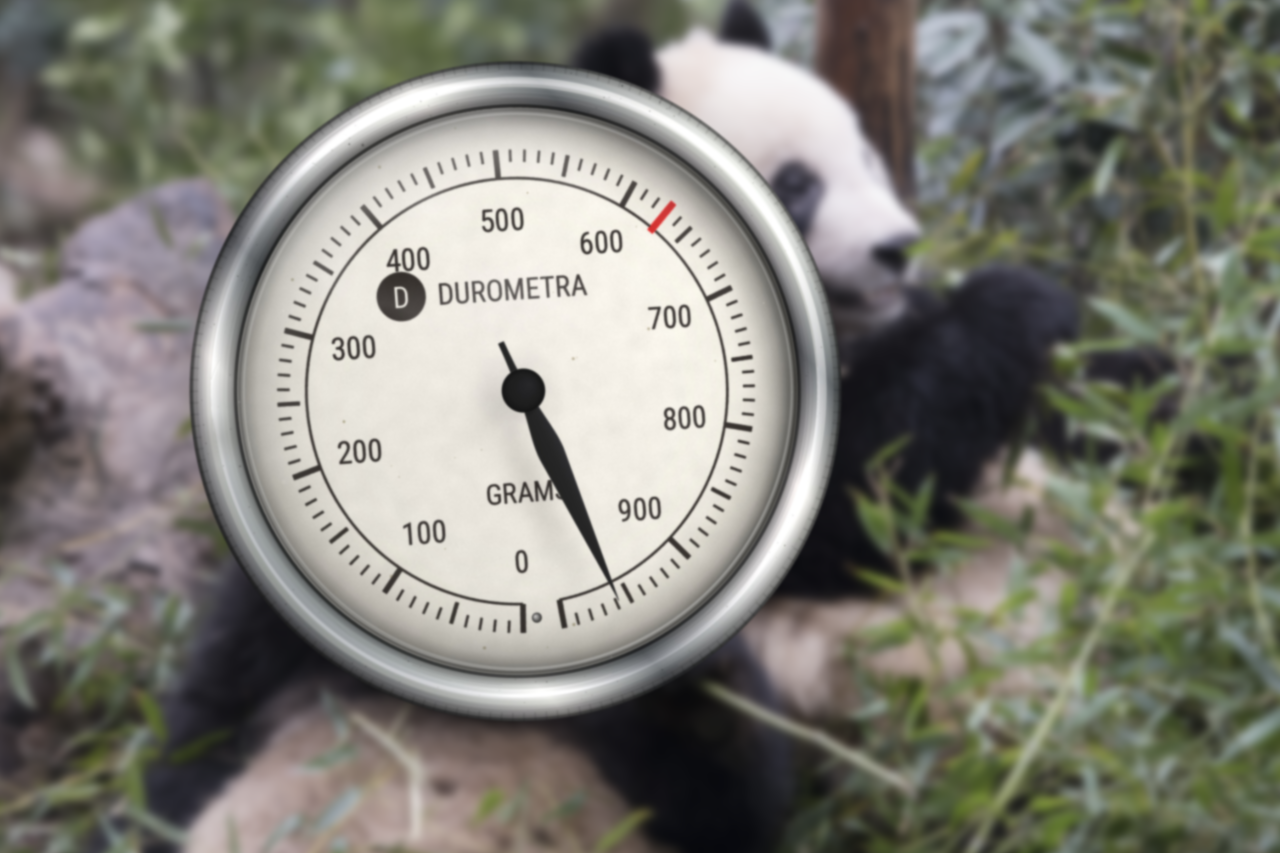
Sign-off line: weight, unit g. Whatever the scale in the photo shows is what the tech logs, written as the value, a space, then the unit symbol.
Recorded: 960 g
